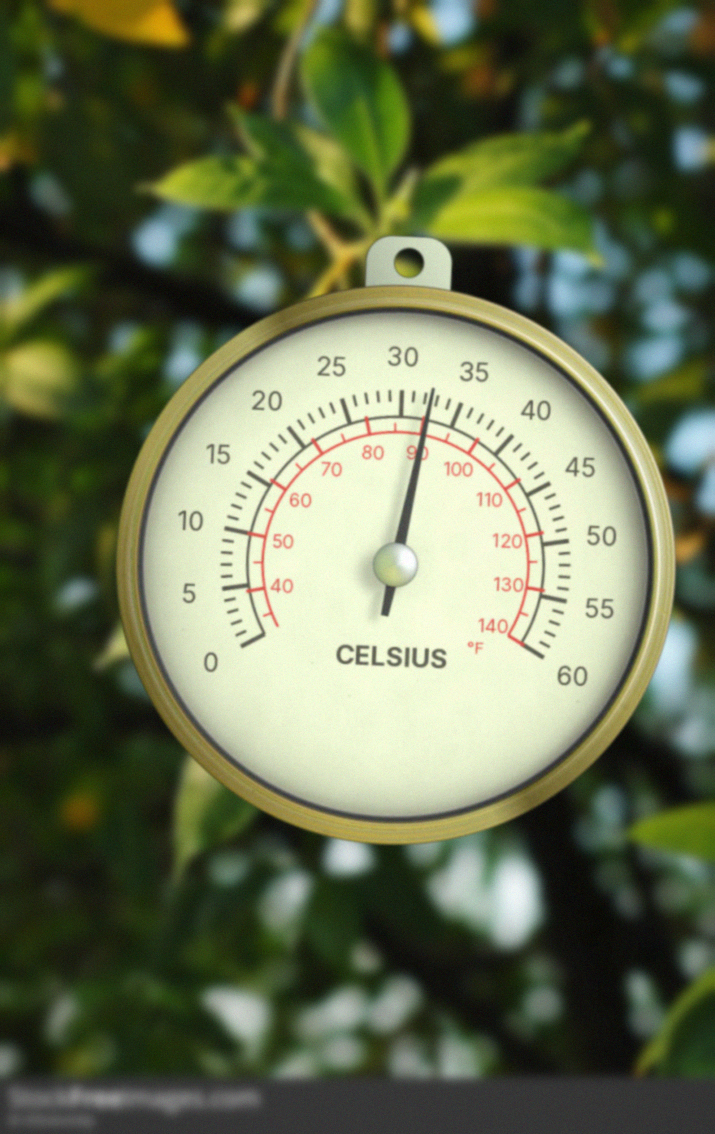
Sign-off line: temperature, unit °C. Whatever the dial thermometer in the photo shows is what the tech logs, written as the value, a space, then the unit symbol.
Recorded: 32.5 °C
